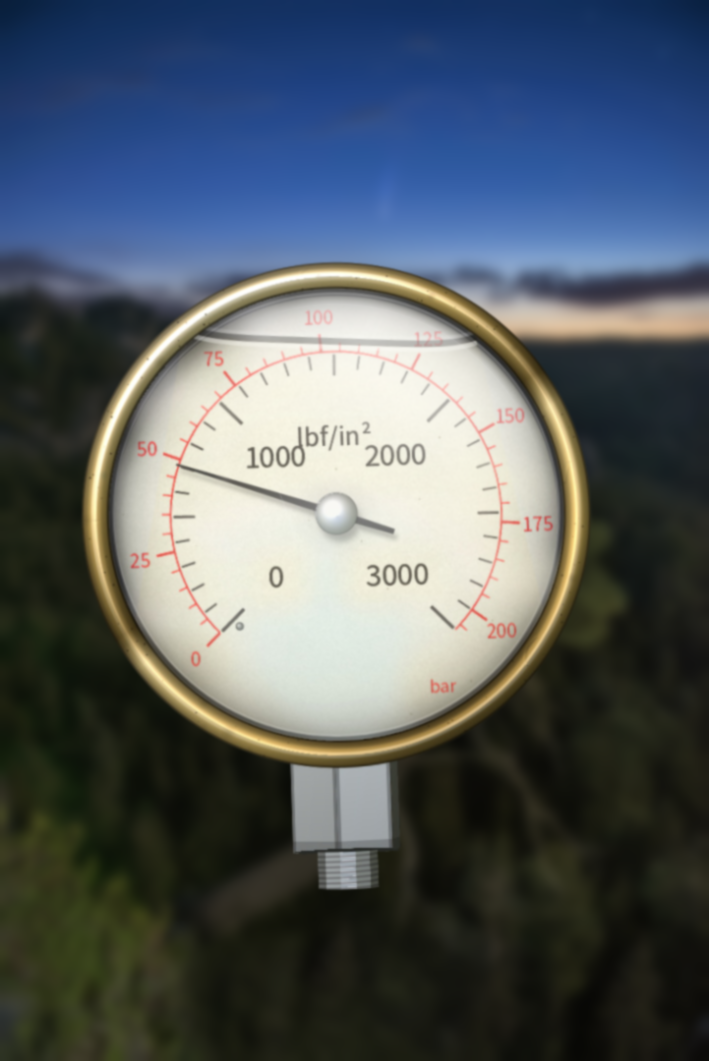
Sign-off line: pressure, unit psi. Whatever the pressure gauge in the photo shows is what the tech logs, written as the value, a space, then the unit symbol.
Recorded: 700 psi
